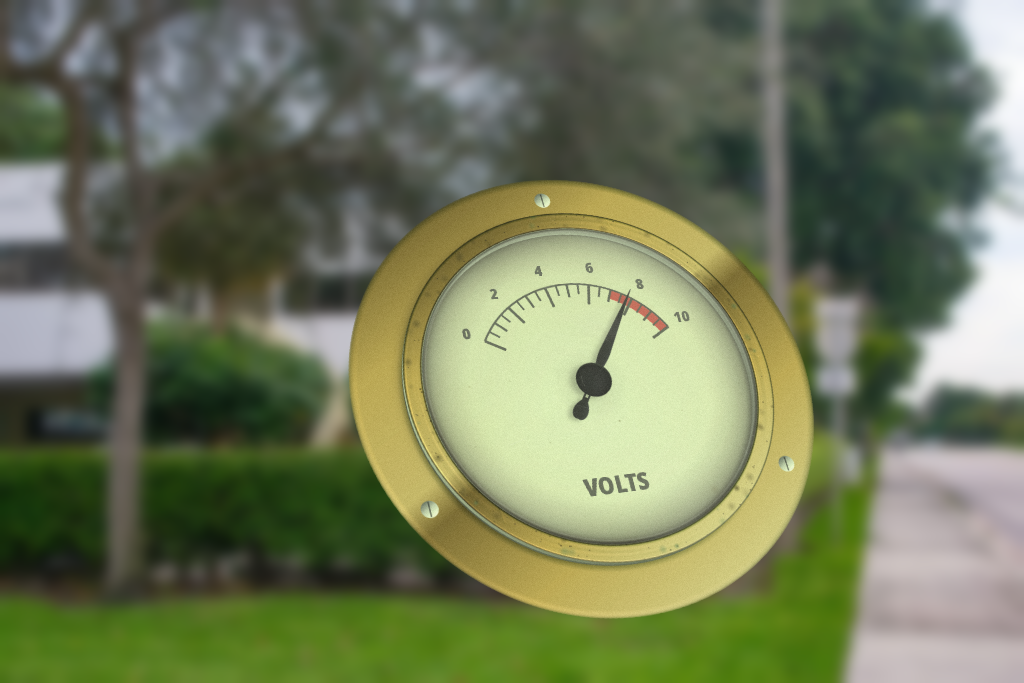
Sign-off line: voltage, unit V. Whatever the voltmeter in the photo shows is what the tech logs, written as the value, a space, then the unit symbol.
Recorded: 7.75 V
